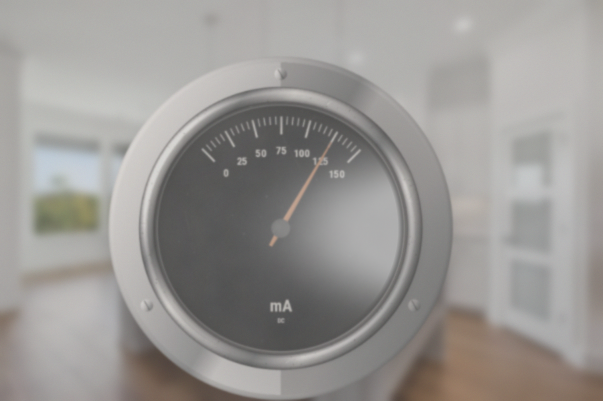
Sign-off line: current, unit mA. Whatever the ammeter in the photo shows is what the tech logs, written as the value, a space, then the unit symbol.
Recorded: 125 mA
